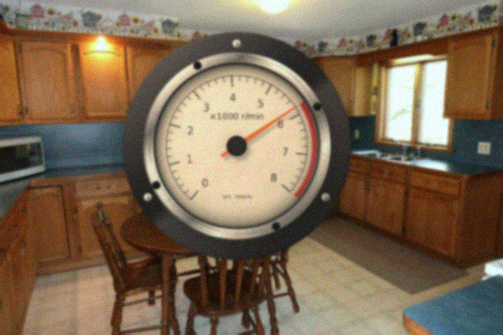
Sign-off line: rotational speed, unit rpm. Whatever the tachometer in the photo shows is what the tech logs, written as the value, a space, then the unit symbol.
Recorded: 5800 rpm
